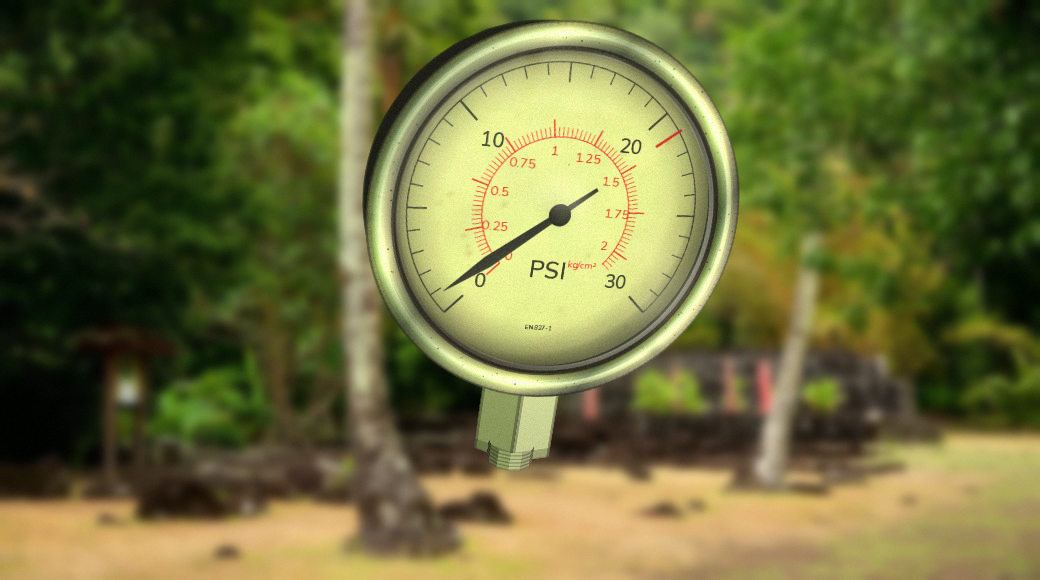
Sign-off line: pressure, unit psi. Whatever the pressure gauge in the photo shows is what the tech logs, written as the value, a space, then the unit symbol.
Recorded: 1 psi
